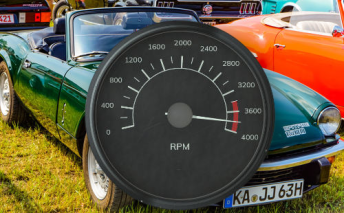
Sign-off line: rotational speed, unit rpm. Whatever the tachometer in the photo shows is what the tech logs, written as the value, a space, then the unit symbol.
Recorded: 3800 rpm
